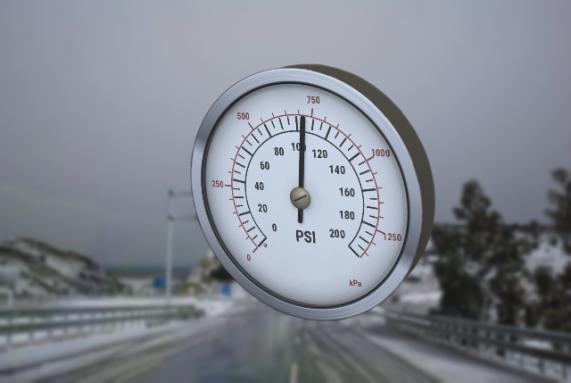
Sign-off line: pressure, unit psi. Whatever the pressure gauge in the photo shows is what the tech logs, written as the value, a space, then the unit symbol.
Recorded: 105 psi
